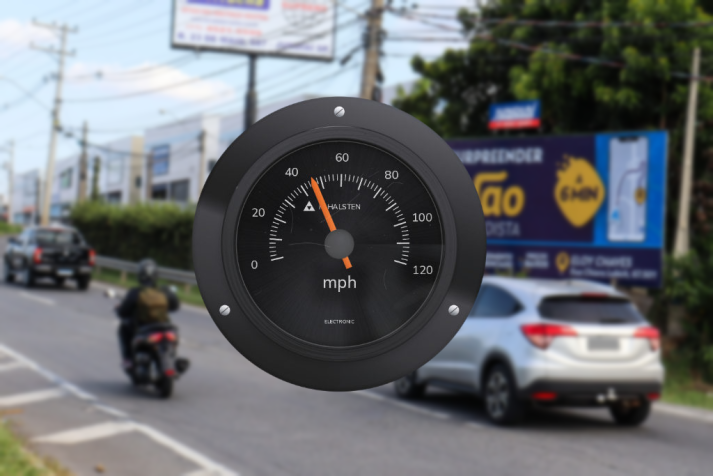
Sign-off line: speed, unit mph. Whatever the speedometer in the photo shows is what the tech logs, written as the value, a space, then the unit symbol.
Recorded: 46 mph
